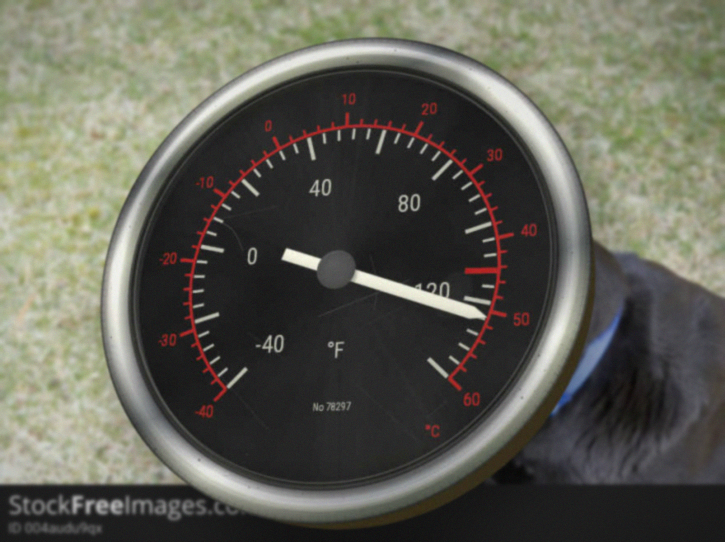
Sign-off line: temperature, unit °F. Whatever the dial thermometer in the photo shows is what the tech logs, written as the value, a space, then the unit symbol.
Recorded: 124 °F
